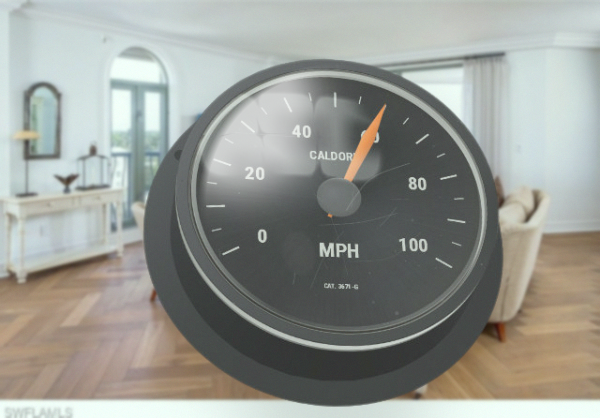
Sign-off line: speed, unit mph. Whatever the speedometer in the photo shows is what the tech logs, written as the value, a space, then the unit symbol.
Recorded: 60 mph
